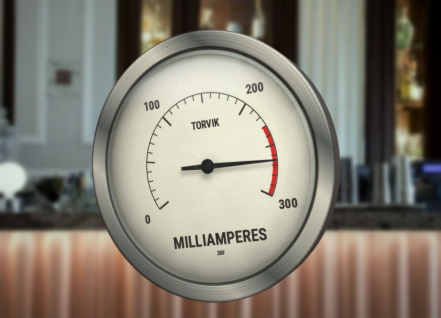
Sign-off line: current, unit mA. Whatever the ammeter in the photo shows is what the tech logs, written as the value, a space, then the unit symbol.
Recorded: 265 mA
